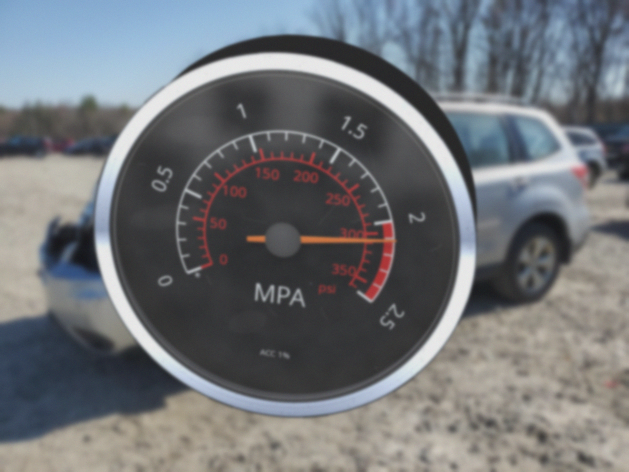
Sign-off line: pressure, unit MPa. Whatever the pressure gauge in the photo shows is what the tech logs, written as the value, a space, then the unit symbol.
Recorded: 2.1 MPa
